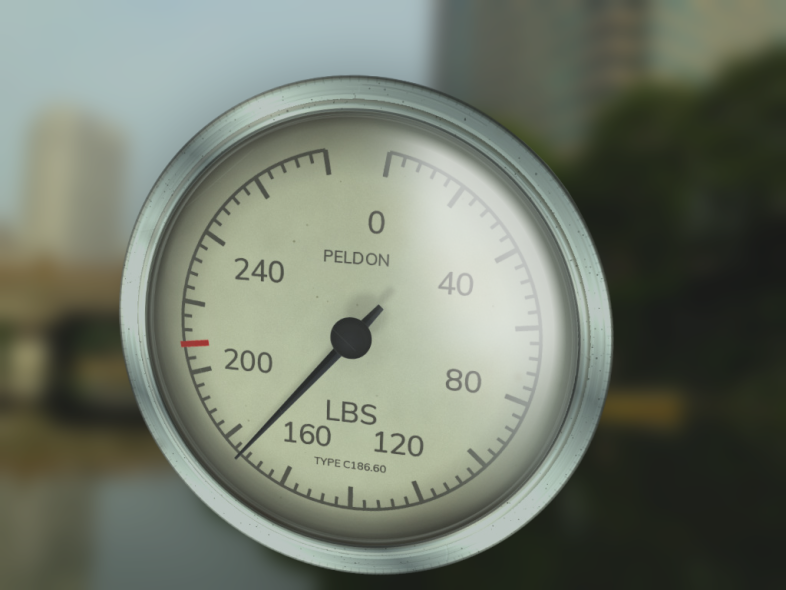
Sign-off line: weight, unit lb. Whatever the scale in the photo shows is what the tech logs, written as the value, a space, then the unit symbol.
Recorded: 174 lb
